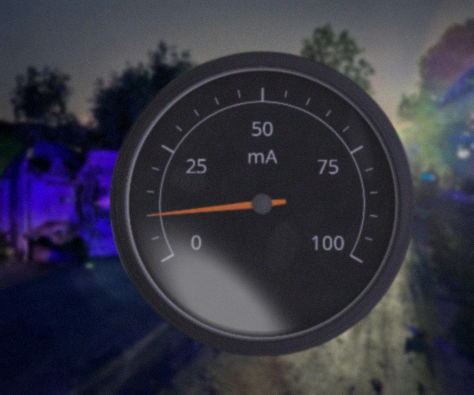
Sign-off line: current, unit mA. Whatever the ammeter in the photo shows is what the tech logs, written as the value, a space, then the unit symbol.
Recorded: 10 mA
